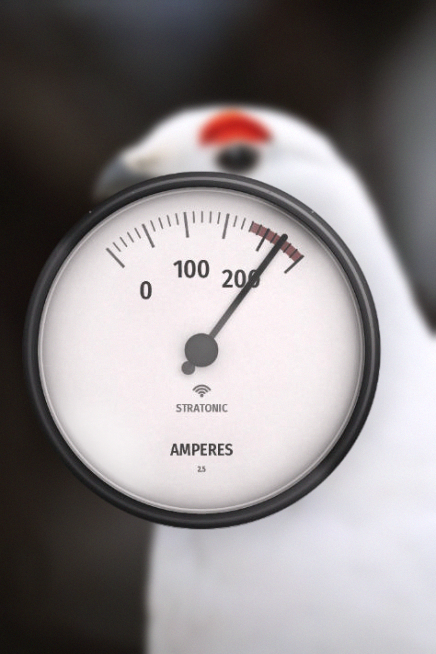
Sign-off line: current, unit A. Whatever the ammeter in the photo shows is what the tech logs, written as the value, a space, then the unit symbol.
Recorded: 220 A
